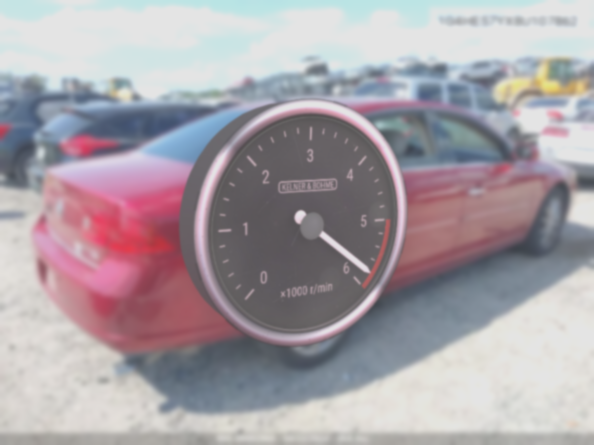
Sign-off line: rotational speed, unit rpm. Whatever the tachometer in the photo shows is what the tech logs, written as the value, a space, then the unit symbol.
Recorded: 5800 rpm
